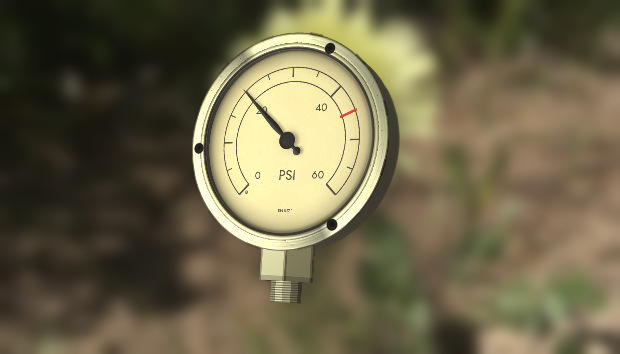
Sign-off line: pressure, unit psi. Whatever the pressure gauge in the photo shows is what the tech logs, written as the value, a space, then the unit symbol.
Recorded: 20 psi
